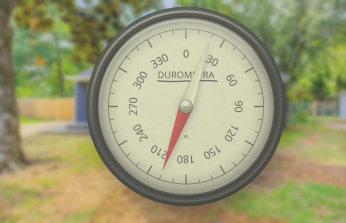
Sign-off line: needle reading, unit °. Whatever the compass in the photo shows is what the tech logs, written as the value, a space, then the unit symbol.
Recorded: 200 °
